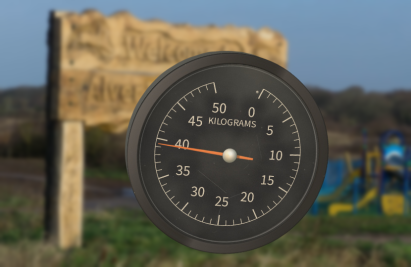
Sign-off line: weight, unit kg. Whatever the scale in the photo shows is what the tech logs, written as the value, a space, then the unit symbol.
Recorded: 39.5 kg
